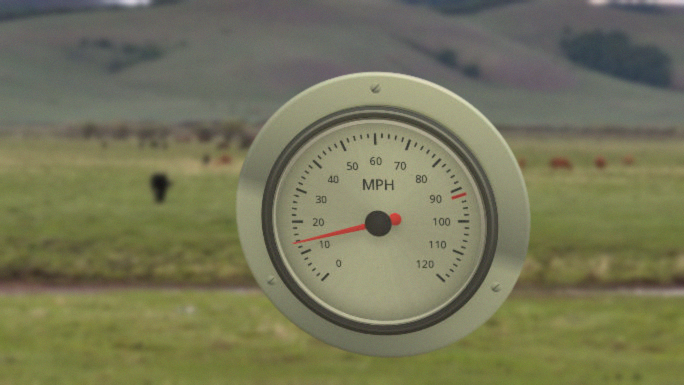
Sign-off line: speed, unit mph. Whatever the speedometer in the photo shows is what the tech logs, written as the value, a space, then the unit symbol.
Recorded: 14 mph
